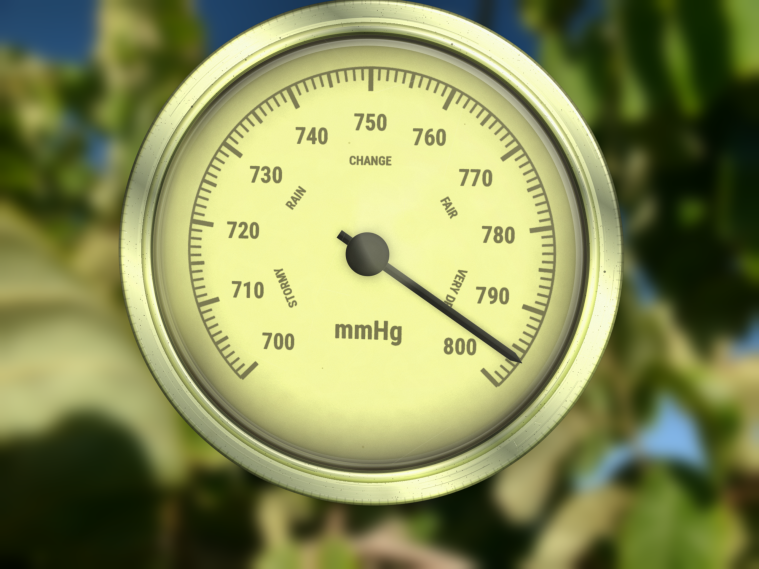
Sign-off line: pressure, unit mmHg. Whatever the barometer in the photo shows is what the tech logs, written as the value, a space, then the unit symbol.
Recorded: 796 mmHg
